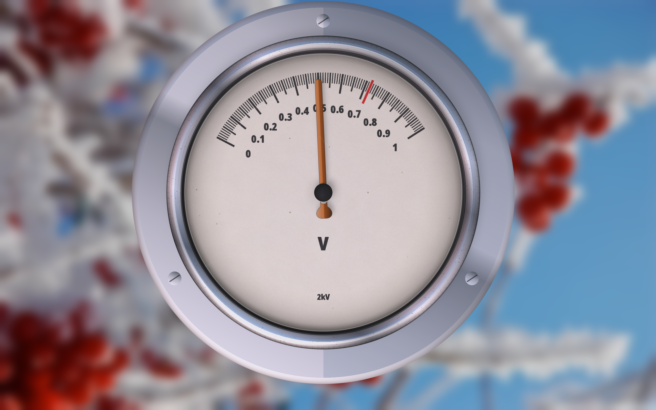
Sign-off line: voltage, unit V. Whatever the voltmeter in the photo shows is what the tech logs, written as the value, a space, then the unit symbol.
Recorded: 0.5 V
